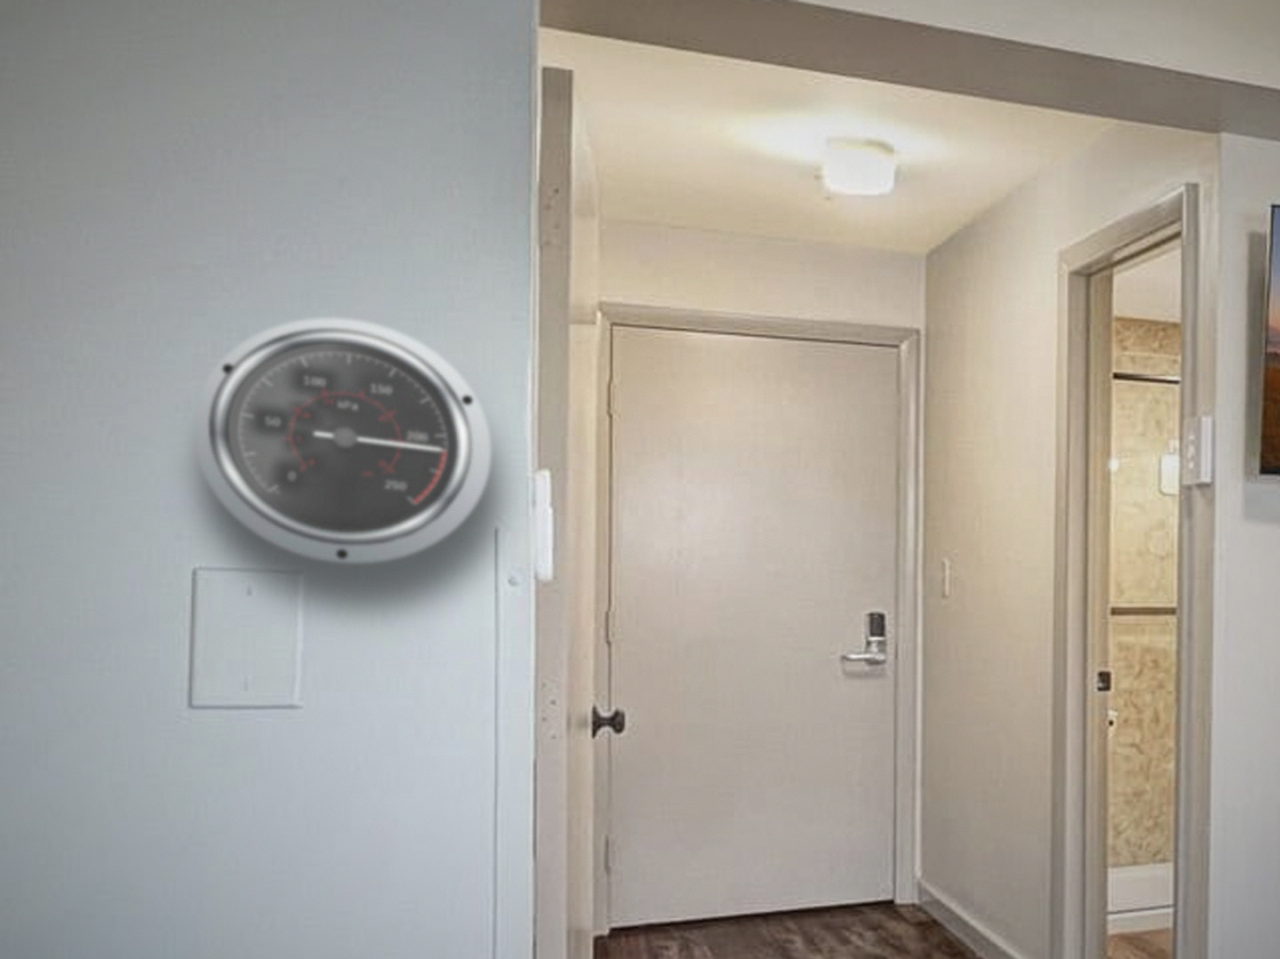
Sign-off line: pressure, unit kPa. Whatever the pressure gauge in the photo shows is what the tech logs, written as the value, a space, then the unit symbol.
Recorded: 210 kPa
